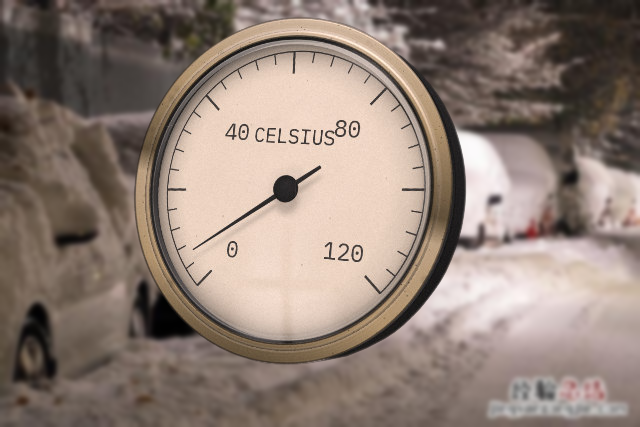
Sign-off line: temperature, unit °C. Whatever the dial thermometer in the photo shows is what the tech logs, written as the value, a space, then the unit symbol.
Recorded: 6 °C
